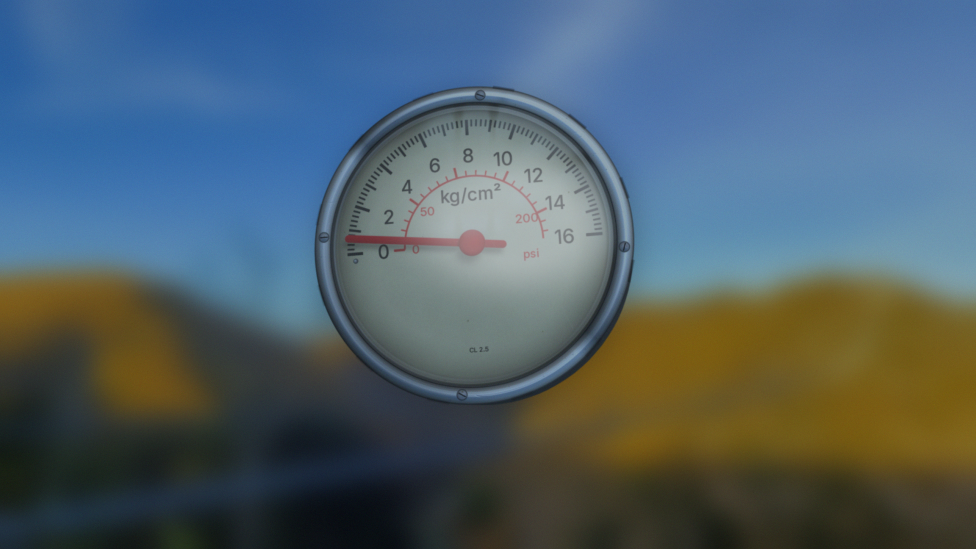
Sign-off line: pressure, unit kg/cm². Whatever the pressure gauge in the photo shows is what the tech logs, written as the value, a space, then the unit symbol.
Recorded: 0.6 kg/cm²
